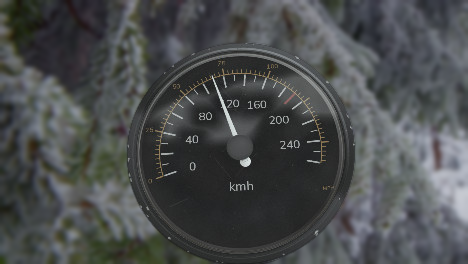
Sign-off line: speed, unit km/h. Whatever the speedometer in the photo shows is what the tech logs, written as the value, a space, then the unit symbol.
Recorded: 110 km/h
